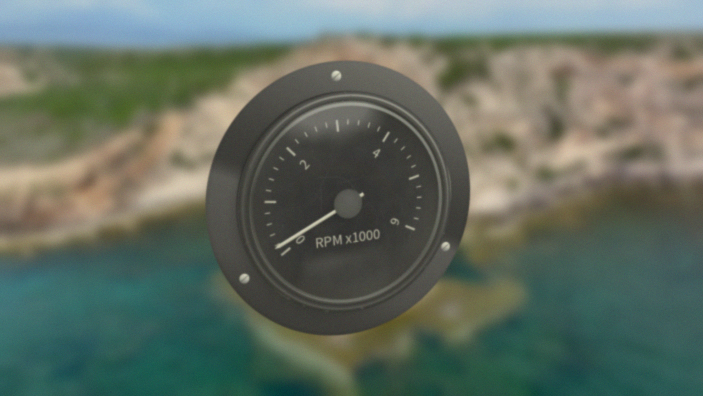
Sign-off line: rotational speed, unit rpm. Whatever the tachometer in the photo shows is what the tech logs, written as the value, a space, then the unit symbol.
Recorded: 200 rpm
